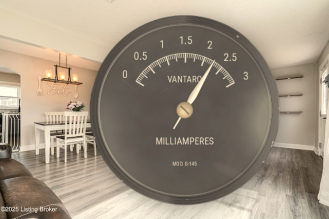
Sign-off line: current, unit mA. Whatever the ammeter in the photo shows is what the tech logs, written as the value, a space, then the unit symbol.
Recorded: 2.25 mA
